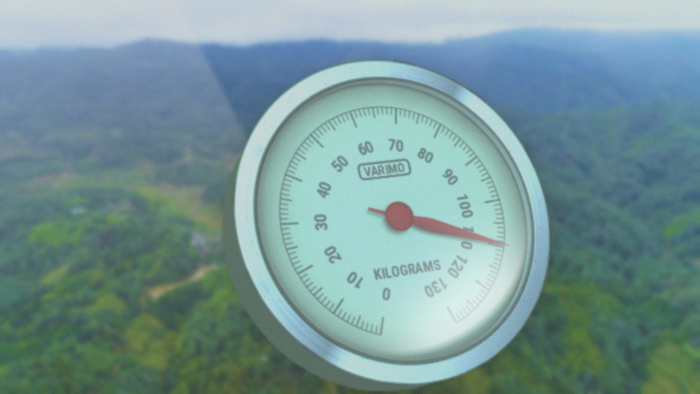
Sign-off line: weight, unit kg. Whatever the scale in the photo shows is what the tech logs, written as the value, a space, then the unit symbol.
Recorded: 110 kg
